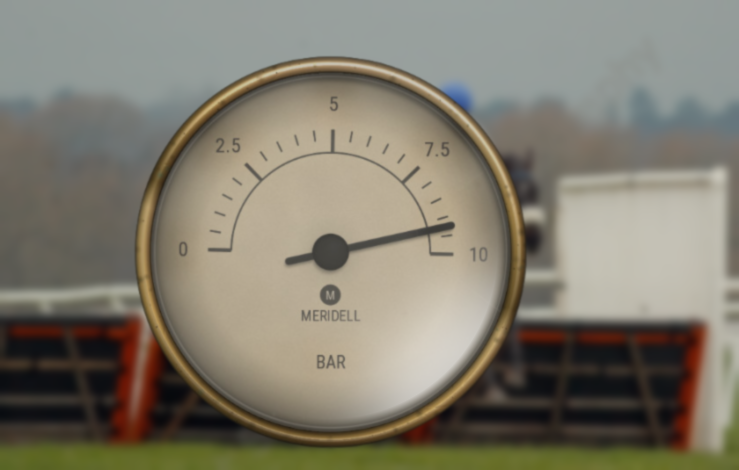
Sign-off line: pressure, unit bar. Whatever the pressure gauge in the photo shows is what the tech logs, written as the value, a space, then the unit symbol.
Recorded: 9.25 bar
